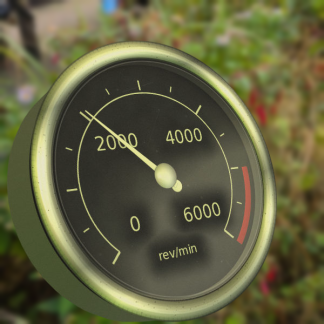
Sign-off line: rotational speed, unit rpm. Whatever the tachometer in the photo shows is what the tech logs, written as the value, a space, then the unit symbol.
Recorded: 2000 rpm
